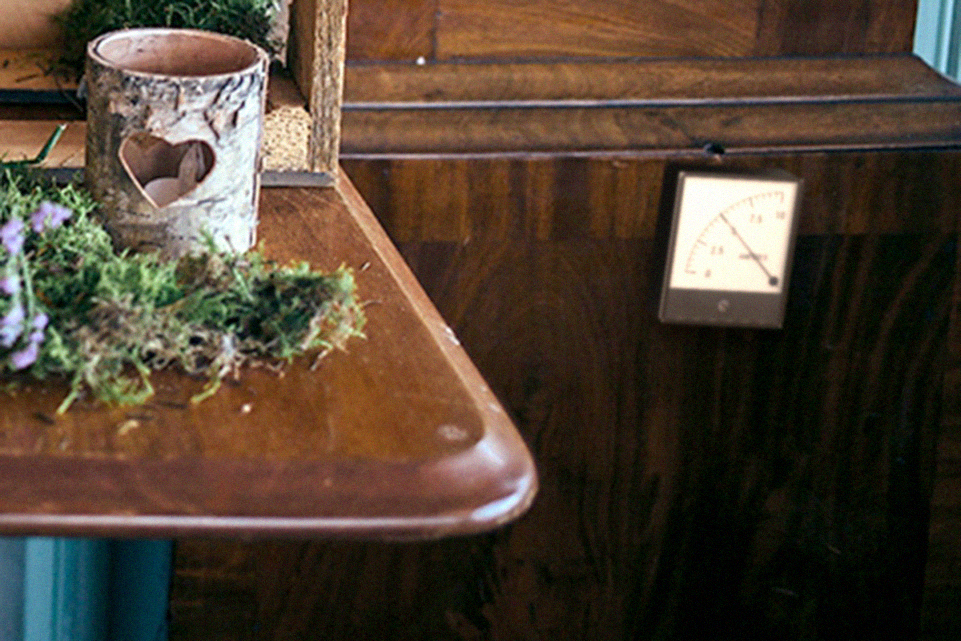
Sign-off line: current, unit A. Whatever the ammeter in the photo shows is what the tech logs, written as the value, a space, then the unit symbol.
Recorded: 5 A
